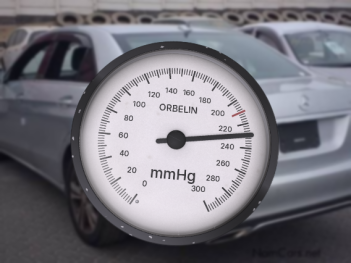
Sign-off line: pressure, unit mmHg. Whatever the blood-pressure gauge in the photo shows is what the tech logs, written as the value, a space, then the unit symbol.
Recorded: 230 mmHg
